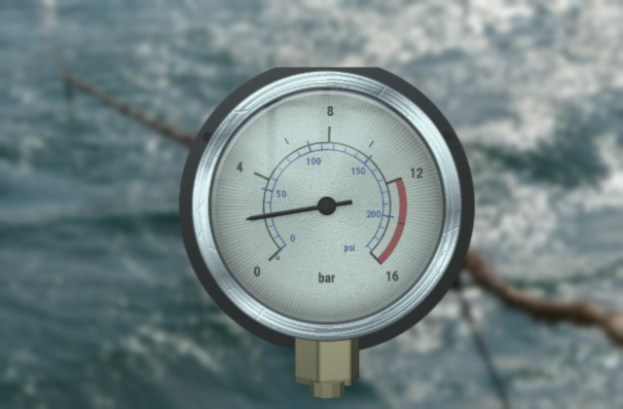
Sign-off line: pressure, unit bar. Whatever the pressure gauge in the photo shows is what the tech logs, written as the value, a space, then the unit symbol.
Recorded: 2 bar
